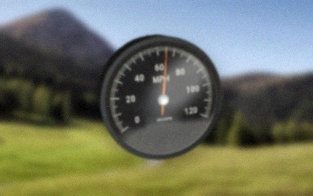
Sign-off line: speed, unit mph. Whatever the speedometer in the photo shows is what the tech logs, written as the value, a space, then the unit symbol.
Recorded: 65 mph
